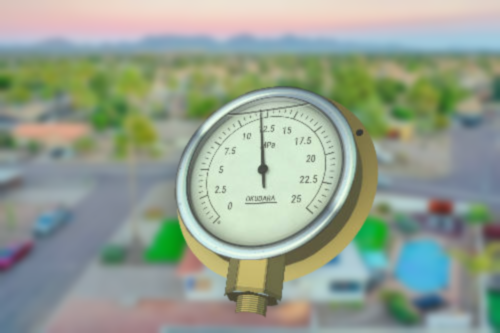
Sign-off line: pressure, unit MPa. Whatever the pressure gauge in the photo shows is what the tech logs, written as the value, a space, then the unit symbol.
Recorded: 12 MPa
